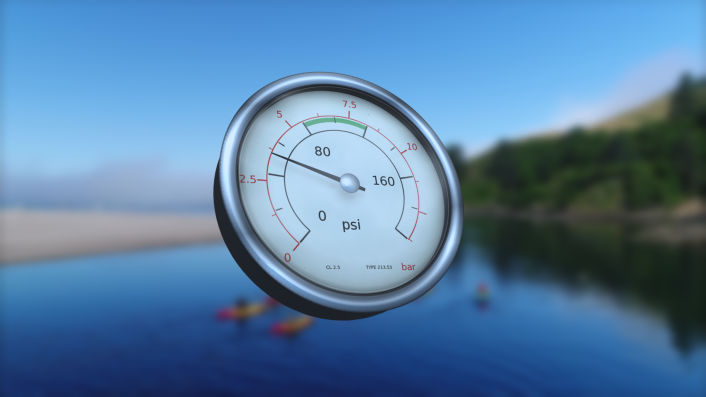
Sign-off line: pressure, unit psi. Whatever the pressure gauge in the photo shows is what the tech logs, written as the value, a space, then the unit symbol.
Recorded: 50 psi
